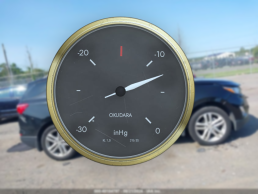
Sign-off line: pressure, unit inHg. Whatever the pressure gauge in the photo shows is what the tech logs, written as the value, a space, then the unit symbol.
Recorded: -7.5 inHg
